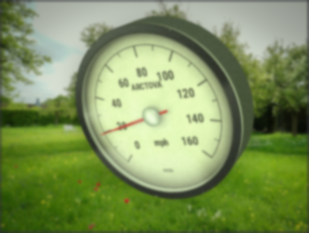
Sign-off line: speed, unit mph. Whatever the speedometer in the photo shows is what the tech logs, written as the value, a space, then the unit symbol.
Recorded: 20 mph
